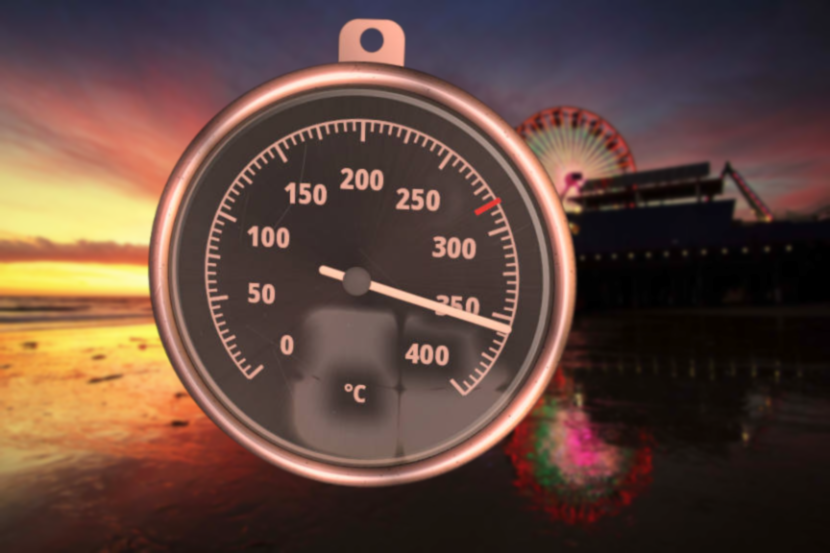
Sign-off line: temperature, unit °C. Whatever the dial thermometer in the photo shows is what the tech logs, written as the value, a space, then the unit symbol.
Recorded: 355 °C
